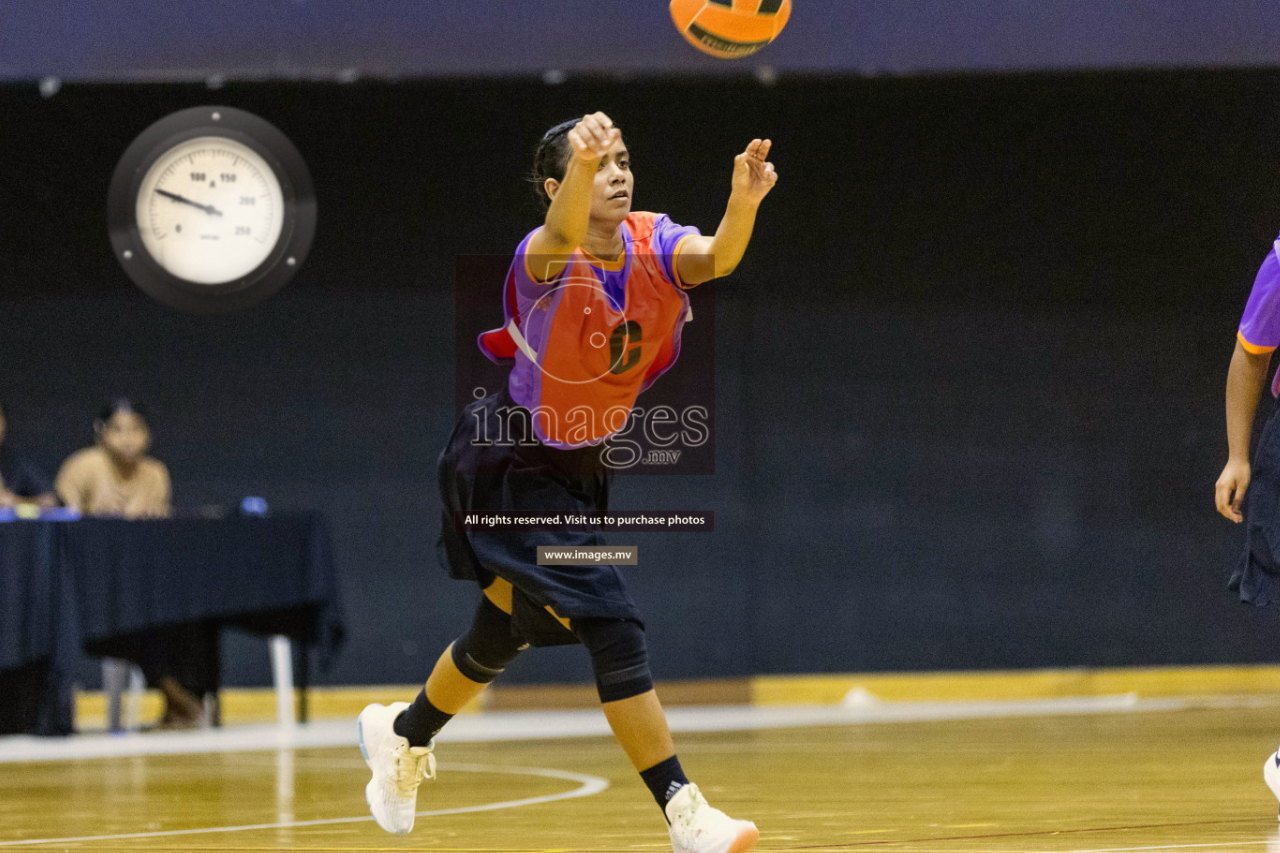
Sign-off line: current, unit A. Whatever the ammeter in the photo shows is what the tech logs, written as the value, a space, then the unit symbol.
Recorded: 50 A
